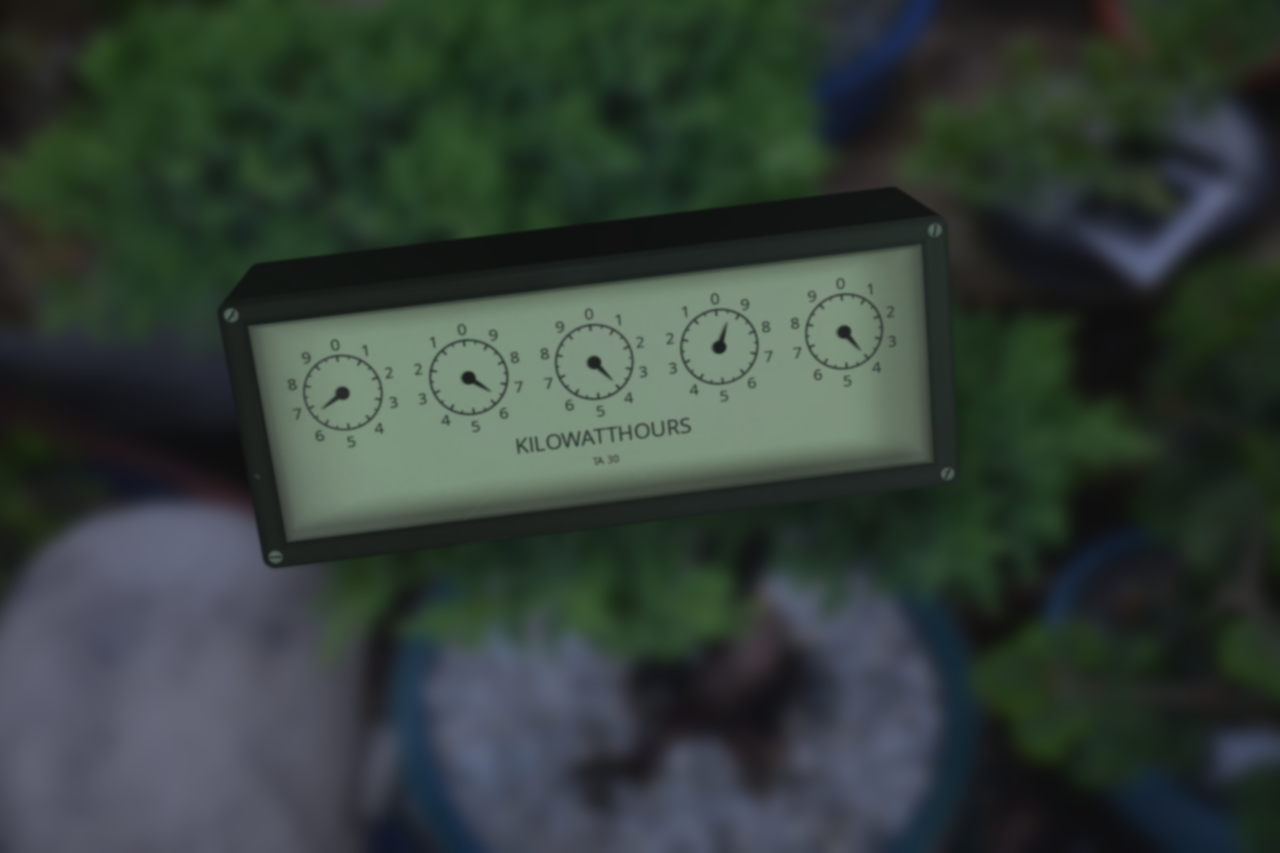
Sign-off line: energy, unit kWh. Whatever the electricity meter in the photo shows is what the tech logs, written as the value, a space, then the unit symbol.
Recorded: 66394 kWh
